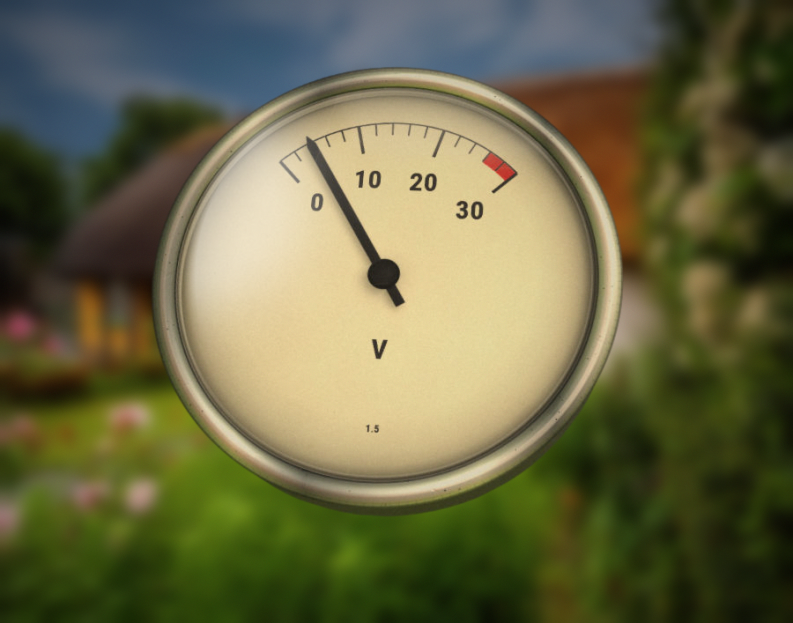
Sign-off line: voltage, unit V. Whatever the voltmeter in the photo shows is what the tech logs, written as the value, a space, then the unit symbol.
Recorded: 4 V
